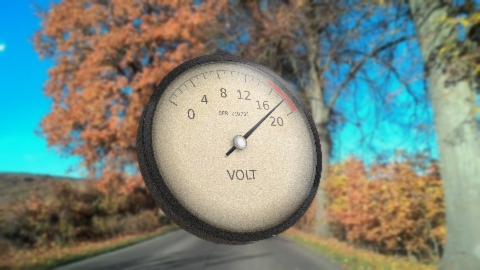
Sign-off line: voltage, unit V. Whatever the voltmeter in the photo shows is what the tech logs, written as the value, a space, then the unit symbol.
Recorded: 18 V
